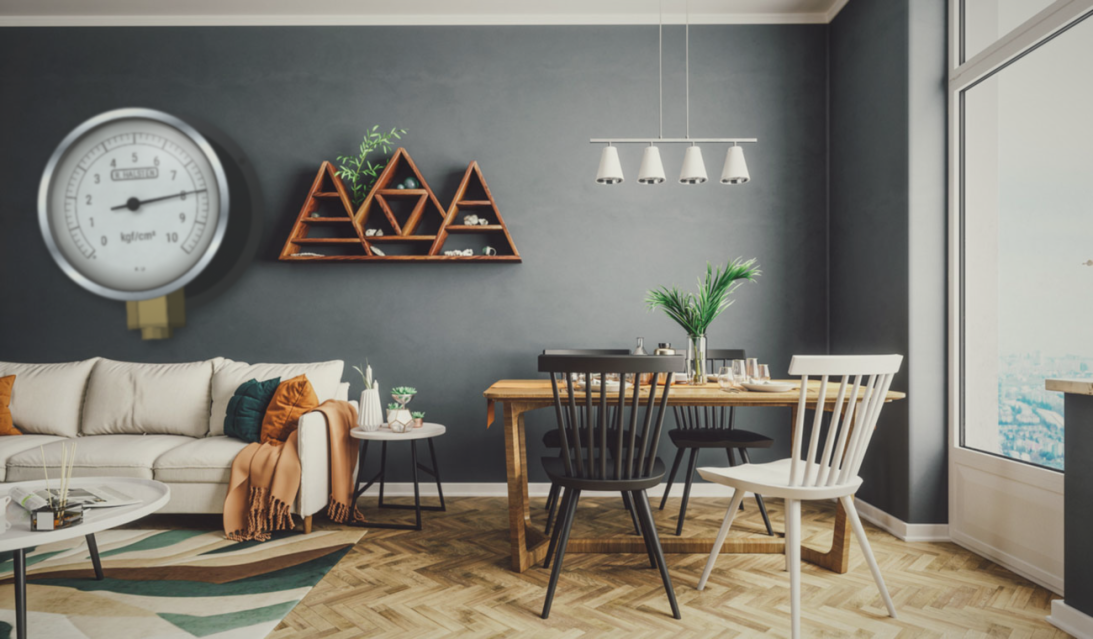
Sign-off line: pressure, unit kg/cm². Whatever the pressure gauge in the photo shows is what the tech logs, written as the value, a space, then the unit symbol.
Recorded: 8 kg/cm²
